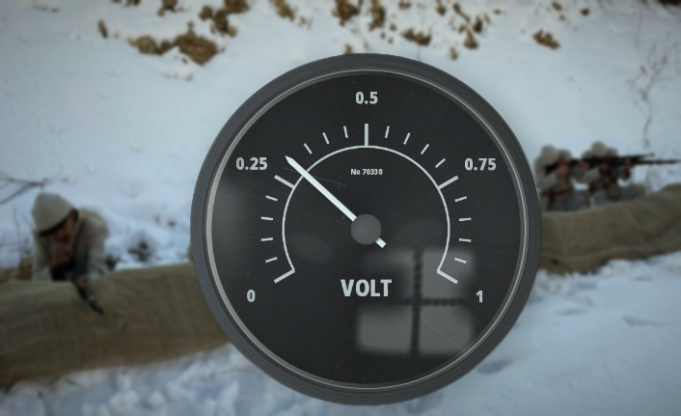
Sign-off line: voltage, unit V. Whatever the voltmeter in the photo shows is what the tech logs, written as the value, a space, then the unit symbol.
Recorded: 0.3 V
